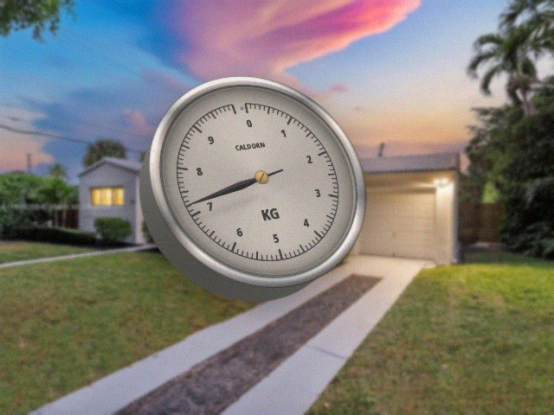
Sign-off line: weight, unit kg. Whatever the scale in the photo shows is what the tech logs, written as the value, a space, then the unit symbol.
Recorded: 7.2 kg
